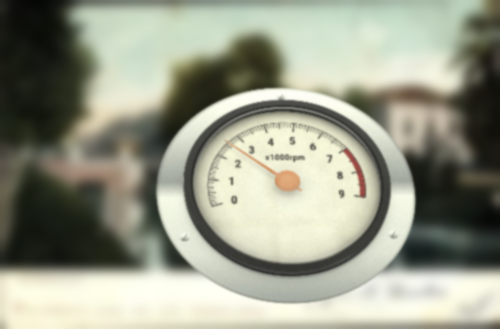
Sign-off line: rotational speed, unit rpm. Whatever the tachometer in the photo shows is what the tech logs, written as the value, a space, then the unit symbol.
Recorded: 2500 rpm
